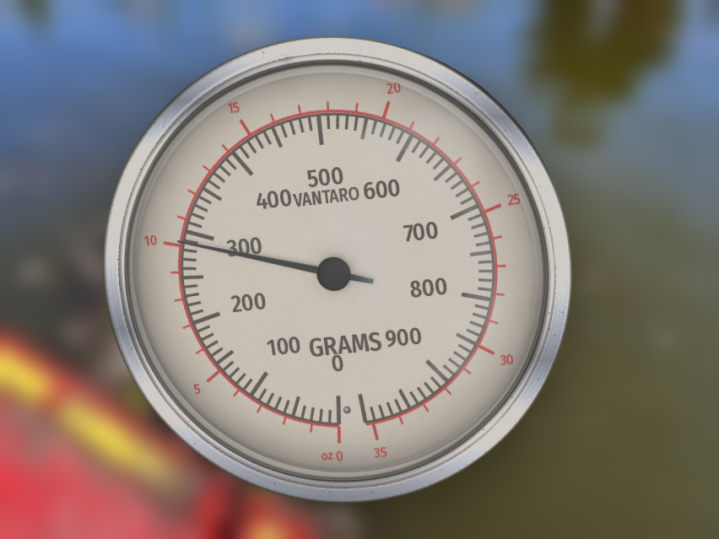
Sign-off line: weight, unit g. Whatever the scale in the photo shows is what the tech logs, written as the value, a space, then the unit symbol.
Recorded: 290 g
